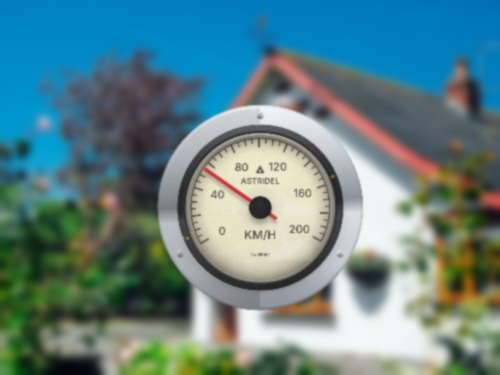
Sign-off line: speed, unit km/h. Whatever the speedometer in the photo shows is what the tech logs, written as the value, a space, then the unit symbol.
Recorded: 55 km/h
